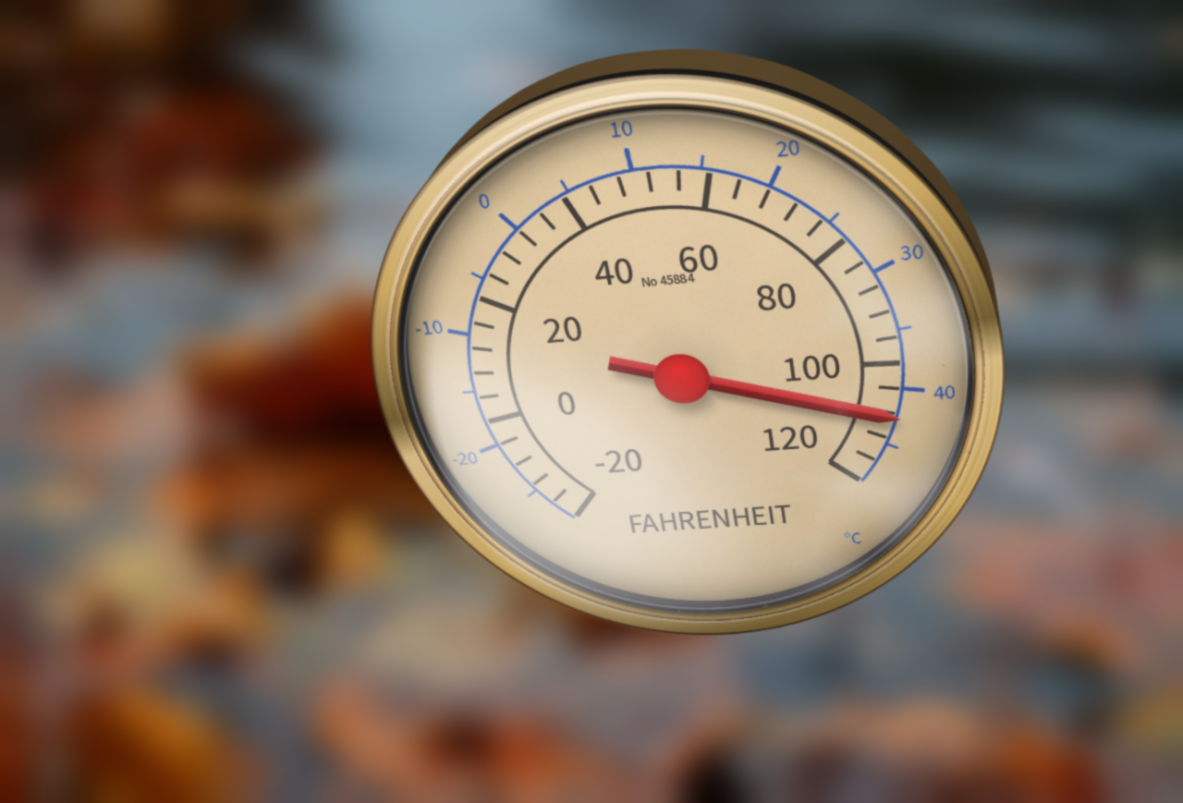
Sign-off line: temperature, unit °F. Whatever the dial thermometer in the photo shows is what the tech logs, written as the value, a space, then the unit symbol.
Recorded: 108 °F
